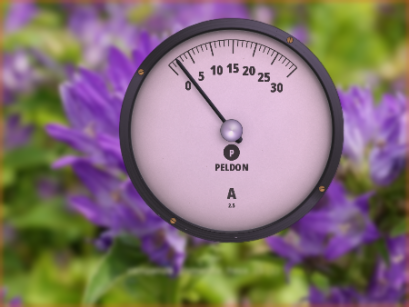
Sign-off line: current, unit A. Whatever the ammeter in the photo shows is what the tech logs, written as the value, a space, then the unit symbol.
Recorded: 2 A
